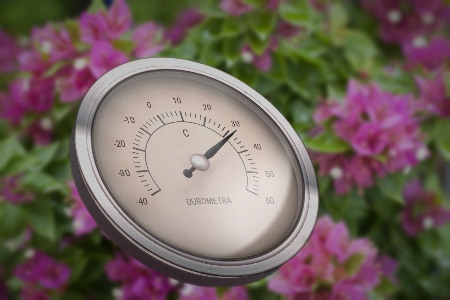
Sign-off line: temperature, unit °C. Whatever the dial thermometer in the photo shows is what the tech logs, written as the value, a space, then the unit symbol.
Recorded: 32 °C
